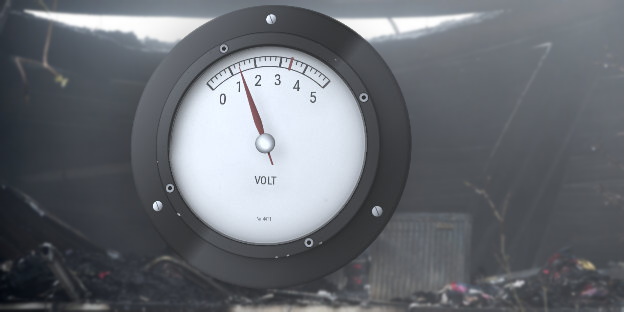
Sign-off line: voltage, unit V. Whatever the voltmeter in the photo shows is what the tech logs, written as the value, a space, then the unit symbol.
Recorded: 1.4 V
